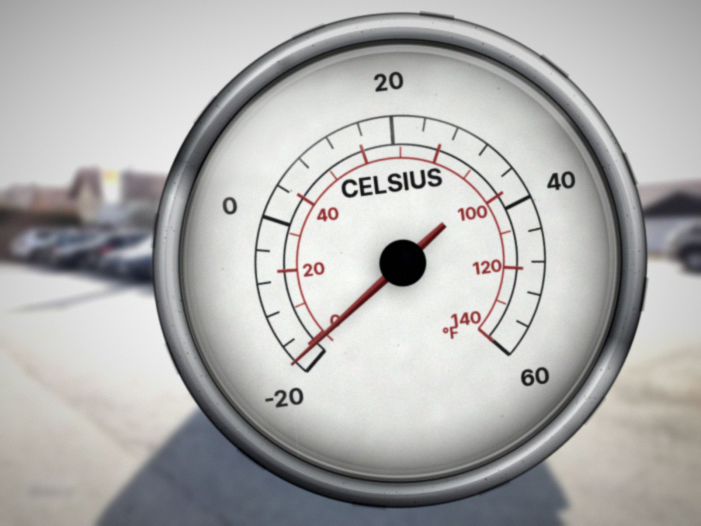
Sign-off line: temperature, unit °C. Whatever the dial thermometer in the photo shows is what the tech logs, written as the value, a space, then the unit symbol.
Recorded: -18 °C
